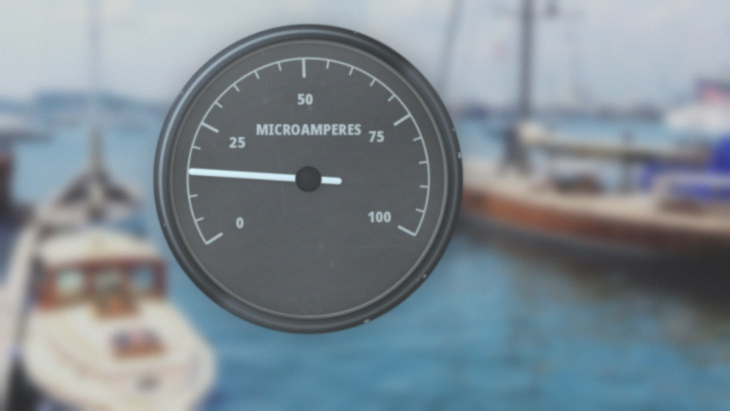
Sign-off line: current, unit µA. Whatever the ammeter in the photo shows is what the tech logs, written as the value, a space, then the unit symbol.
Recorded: 15 µA
